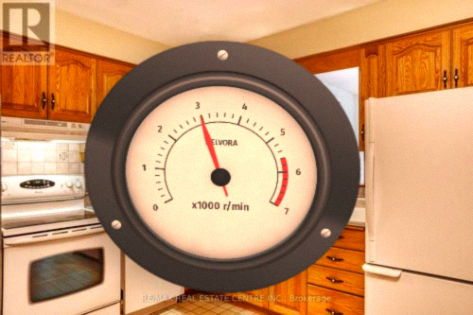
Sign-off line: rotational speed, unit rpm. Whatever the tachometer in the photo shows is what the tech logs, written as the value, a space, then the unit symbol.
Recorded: 3000 rpm
